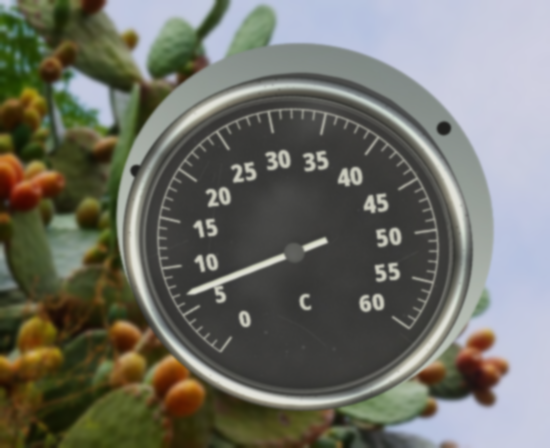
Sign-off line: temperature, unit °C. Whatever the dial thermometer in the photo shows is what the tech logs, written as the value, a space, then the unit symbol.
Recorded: 7 °C
